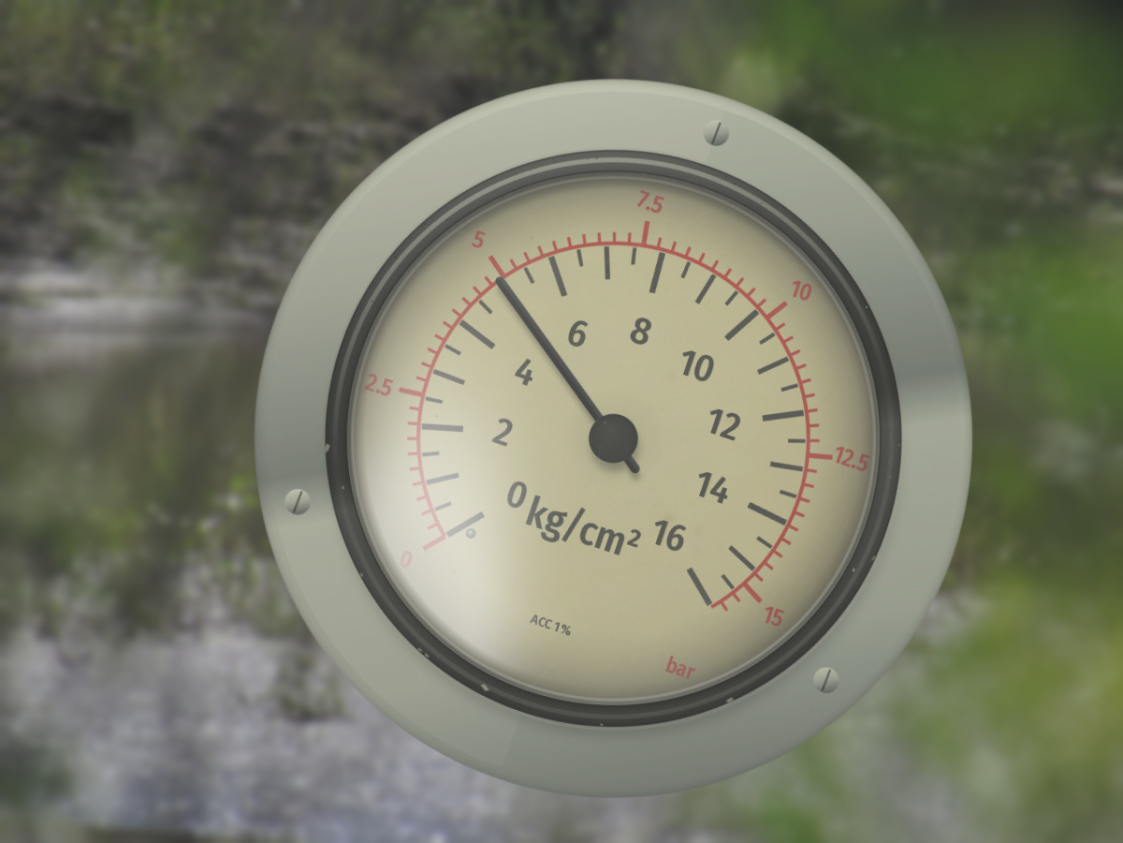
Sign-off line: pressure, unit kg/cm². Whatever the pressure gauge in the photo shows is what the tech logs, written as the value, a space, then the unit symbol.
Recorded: 5 kg/cm²
